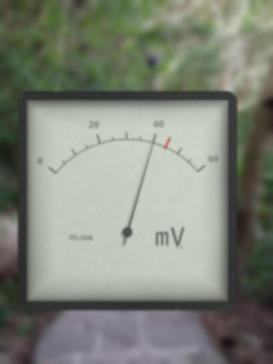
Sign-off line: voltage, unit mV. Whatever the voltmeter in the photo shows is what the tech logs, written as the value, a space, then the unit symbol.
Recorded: 40 mV
